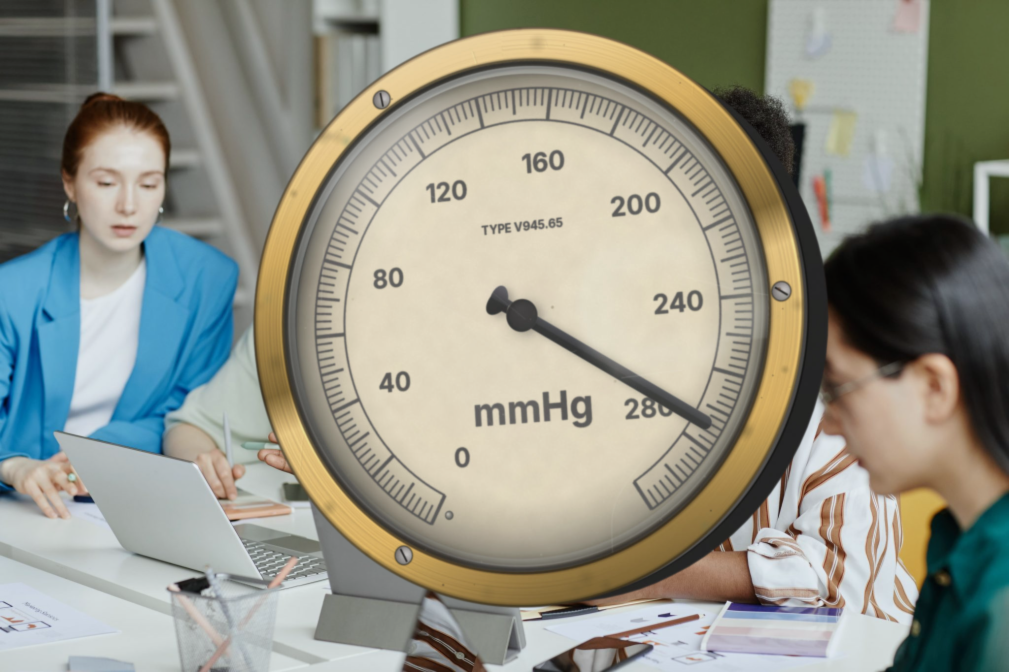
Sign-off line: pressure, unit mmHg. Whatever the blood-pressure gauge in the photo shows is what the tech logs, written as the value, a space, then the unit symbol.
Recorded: 274 mmHg
